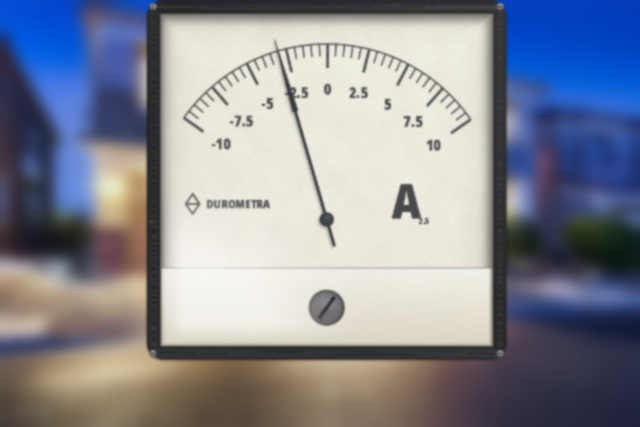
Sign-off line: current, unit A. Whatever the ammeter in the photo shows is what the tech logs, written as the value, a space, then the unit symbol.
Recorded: -3 A
